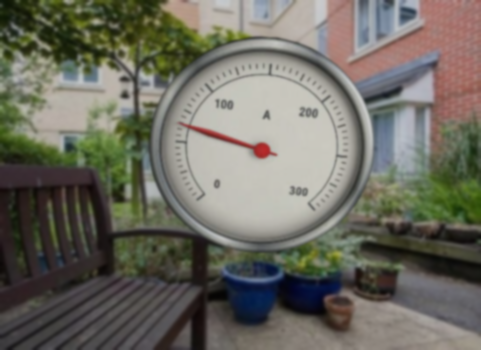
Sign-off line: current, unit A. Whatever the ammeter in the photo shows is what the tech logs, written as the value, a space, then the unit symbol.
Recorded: 65 A
